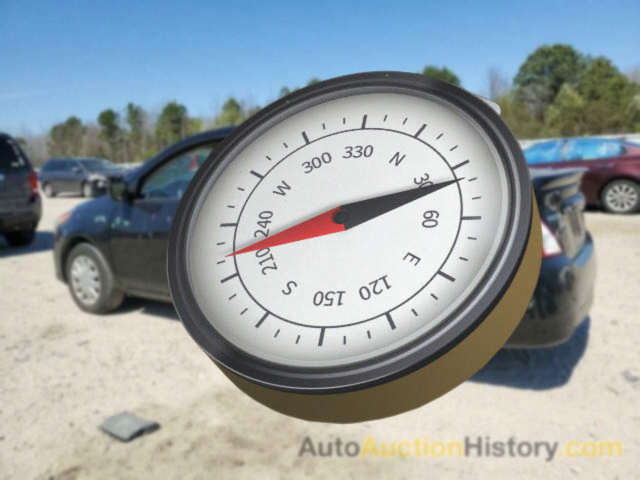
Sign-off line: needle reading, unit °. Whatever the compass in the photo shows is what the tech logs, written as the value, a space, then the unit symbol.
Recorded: 220 °
